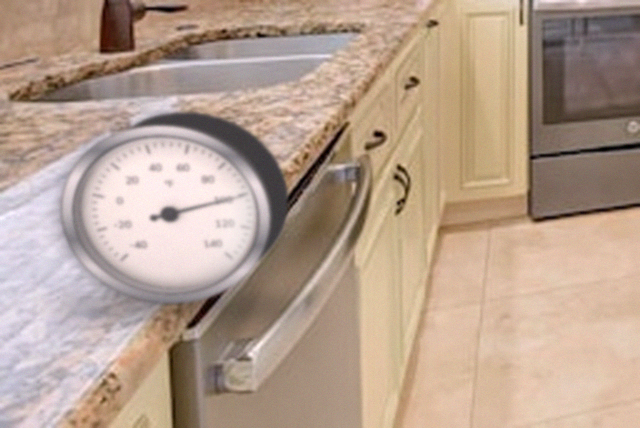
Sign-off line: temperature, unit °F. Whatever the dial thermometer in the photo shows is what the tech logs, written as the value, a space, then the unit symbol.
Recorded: 100 °F
